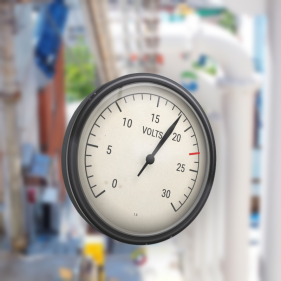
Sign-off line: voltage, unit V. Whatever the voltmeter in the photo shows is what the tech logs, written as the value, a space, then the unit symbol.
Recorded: 18 V
